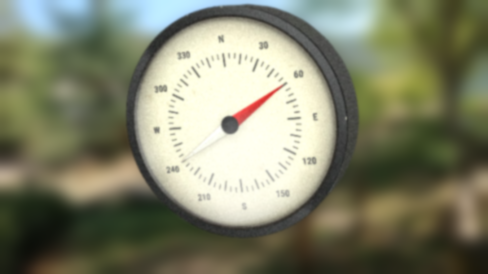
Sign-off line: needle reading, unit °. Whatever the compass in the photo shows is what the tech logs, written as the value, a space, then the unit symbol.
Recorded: 60 °
